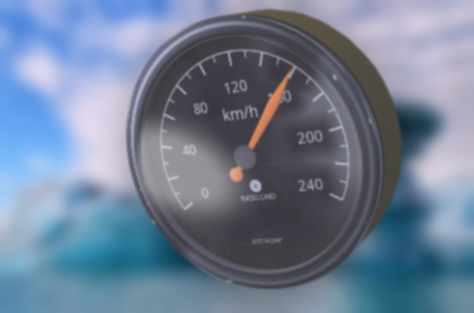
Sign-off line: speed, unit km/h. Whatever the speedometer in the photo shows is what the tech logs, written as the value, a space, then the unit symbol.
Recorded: 160 km/h
